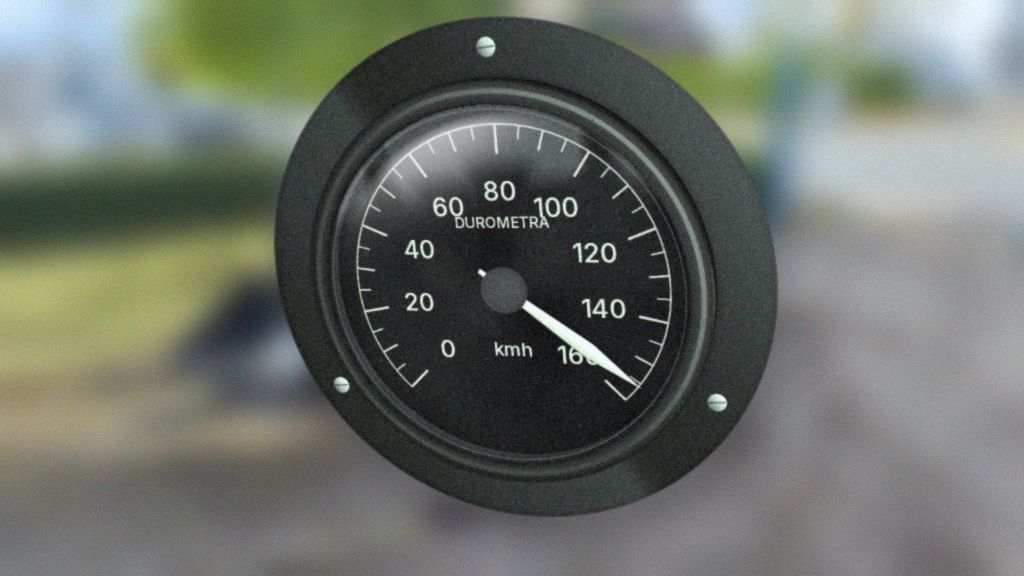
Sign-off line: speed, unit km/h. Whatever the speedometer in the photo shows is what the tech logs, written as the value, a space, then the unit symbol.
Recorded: 155 km/h
